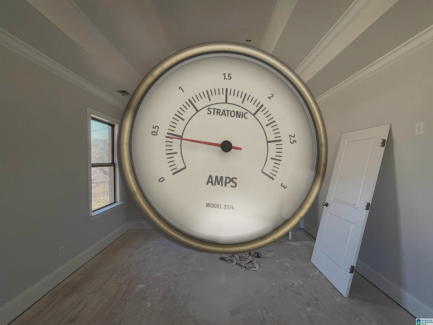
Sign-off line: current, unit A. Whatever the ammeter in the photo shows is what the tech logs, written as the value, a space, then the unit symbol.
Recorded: 0.45 A
